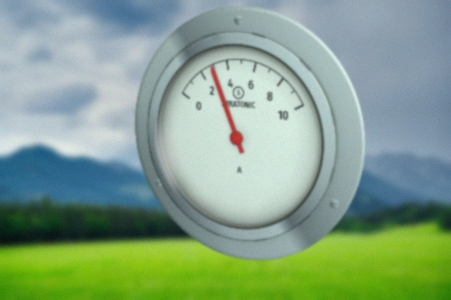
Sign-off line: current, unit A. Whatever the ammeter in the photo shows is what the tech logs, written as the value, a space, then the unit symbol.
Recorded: 3 A
